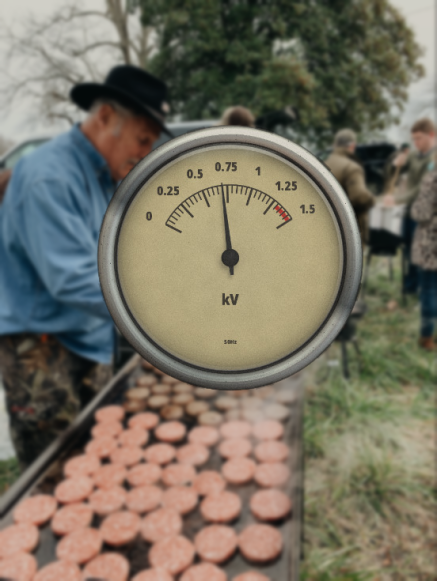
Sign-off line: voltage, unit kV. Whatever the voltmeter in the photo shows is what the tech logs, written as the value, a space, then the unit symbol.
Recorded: 0.7 kV
